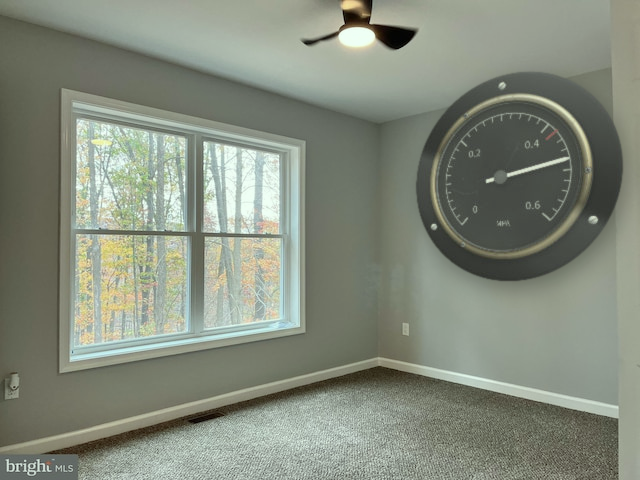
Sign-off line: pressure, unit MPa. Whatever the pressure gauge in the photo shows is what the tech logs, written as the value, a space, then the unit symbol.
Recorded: 0.48 MPa
